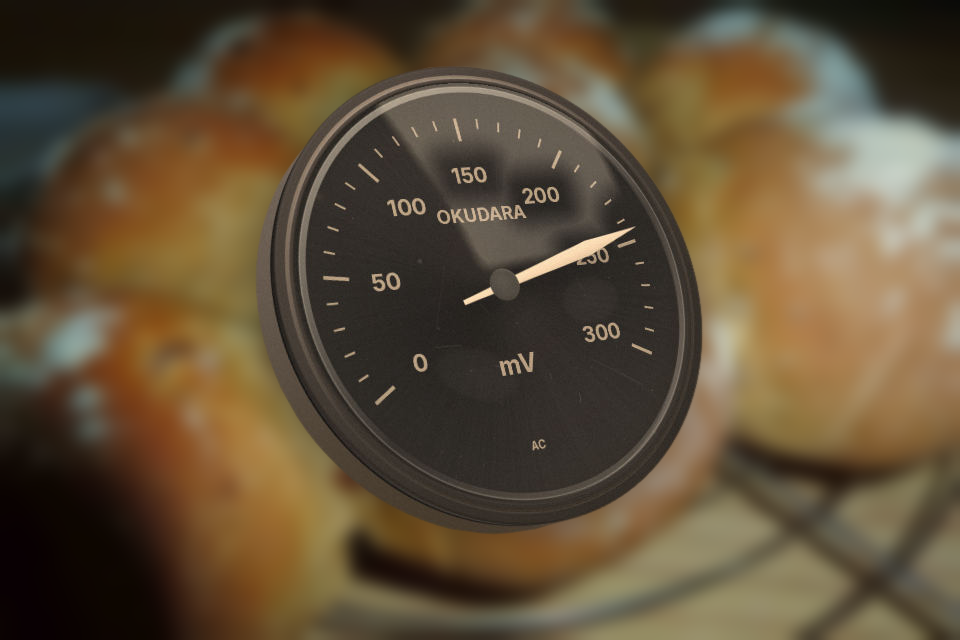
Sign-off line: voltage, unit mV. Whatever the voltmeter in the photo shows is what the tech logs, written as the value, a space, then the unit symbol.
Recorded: 245 mV
